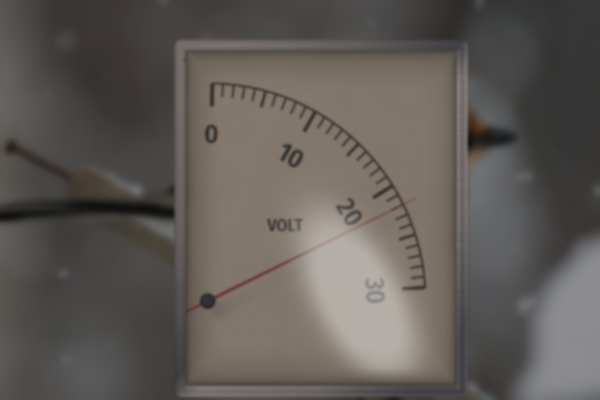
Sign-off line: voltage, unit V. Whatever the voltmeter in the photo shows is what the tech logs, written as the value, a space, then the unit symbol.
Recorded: 22 V
